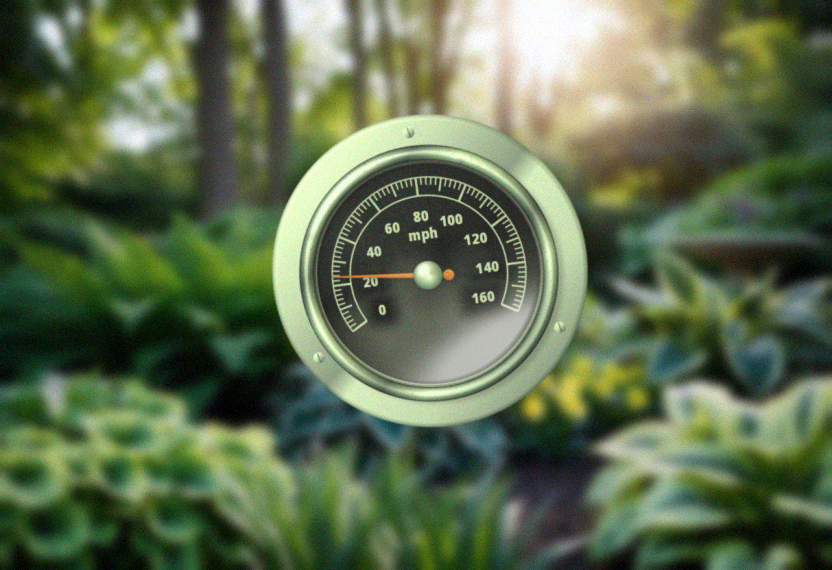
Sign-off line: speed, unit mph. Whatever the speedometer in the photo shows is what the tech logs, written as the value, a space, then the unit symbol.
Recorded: 24 mph
